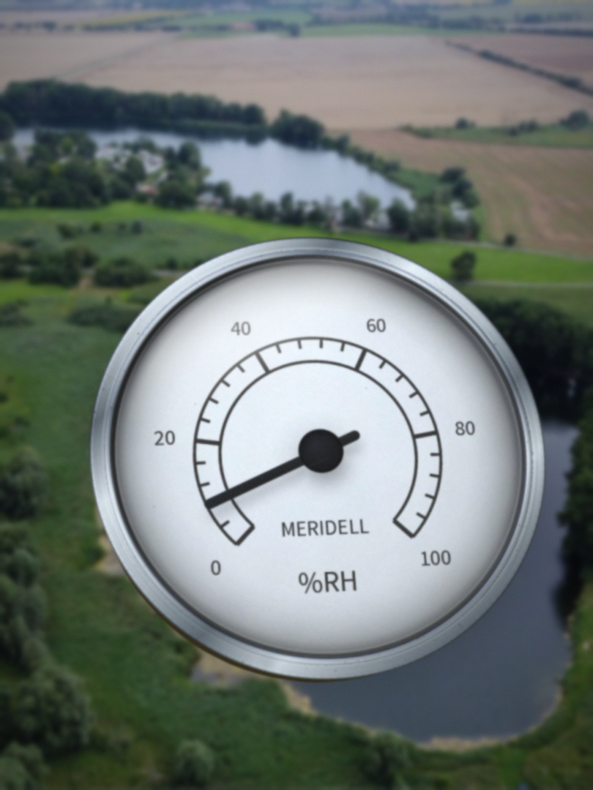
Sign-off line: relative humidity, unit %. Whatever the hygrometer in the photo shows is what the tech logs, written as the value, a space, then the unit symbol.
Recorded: 8 %
